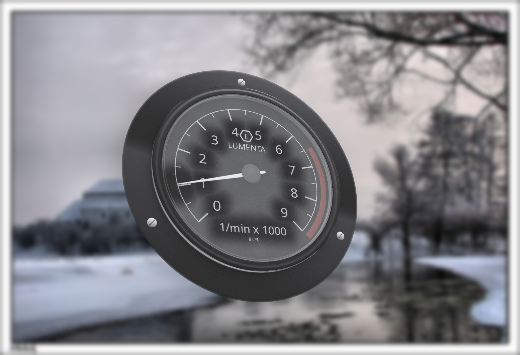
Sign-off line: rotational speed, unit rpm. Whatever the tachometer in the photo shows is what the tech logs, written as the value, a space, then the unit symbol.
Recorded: 1000 rpm
